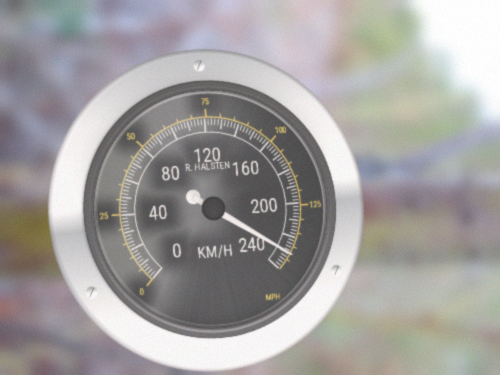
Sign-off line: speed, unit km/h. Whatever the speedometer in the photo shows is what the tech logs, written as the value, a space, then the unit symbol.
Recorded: 230 km/h
